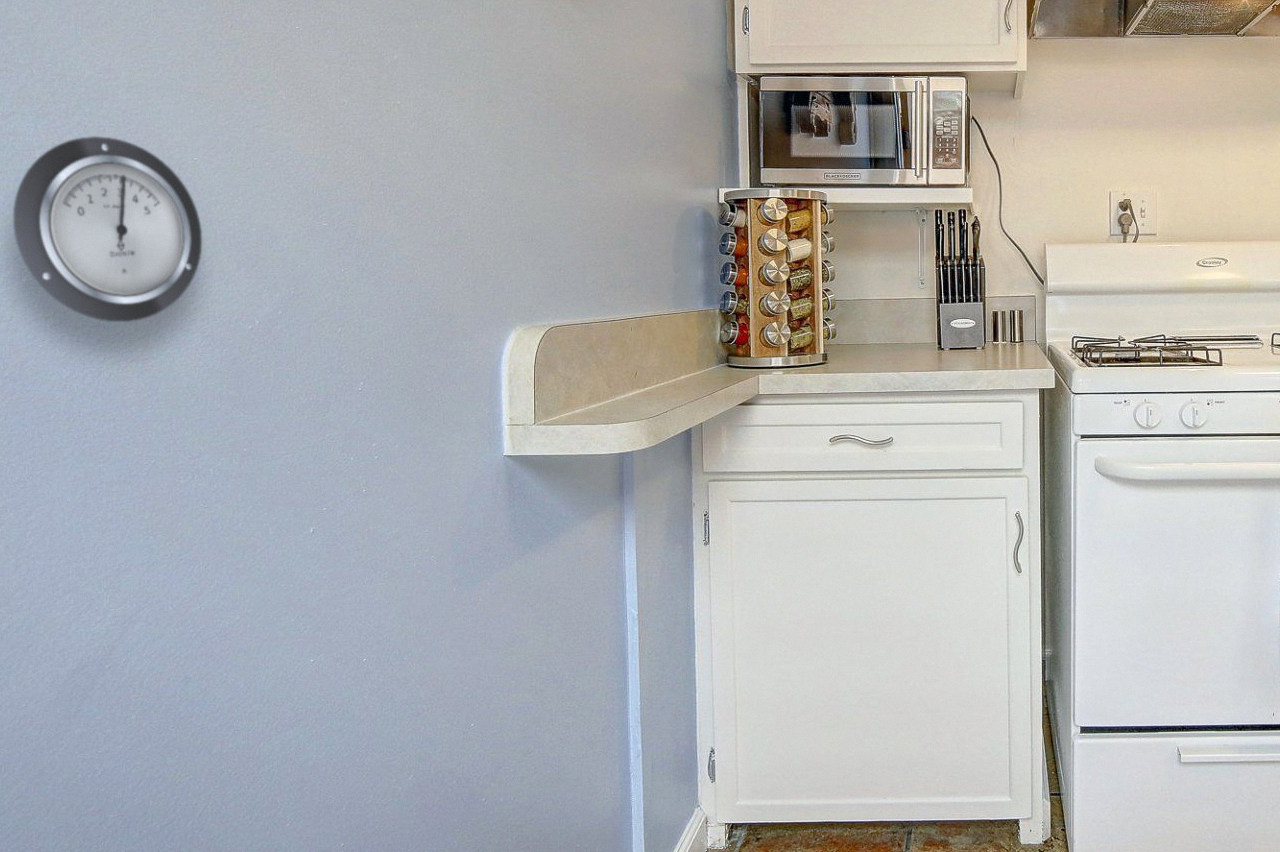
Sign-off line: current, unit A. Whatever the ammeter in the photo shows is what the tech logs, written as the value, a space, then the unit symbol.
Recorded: 3 A
